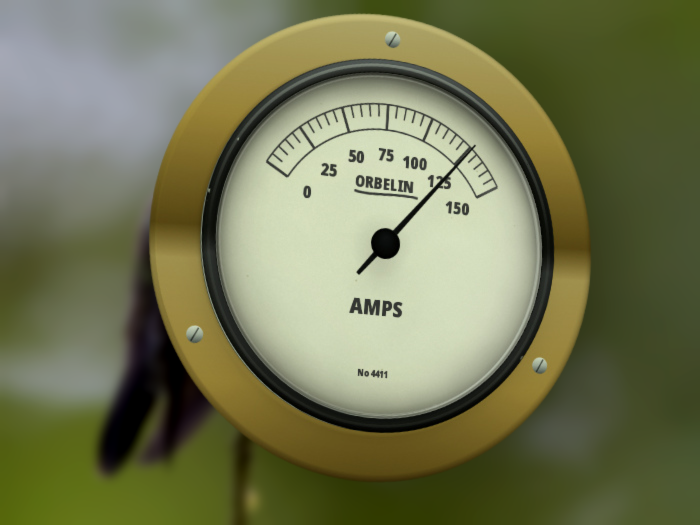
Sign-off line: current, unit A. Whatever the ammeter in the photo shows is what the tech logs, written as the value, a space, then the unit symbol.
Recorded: 125 A
